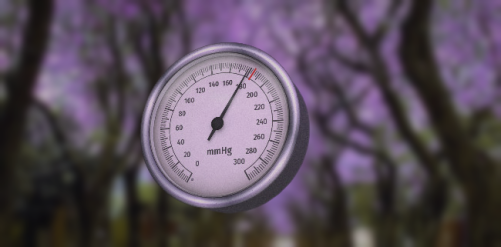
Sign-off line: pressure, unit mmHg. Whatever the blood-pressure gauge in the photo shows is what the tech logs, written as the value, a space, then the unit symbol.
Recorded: 180 mmHg
